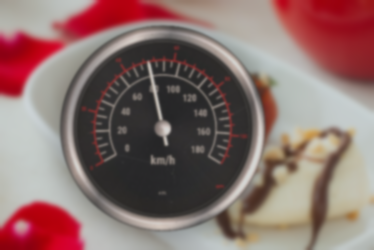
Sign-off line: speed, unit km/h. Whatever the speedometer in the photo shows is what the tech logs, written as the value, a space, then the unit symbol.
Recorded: 80 km/h
